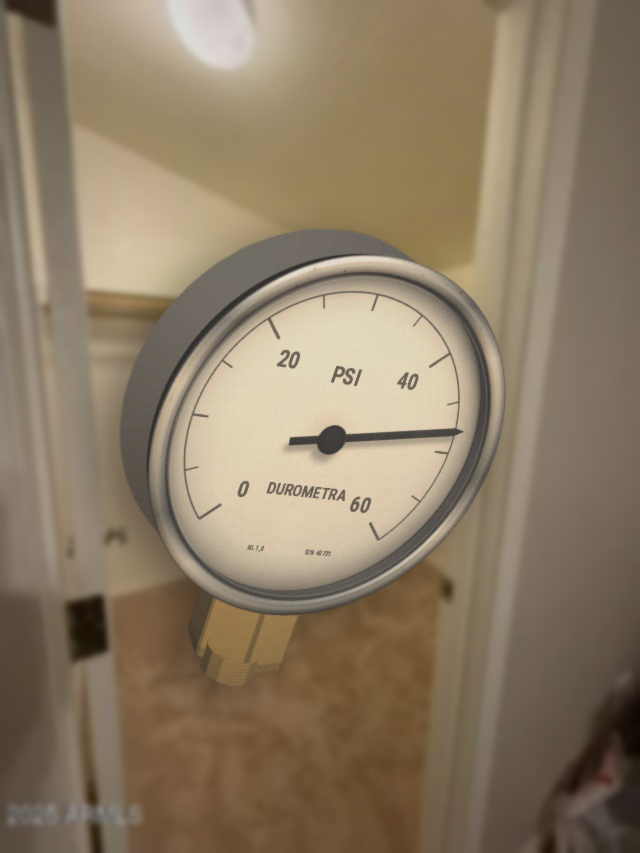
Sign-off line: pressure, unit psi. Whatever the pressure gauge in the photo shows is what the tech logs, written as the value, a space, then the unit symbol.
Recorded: 47.5 psi
